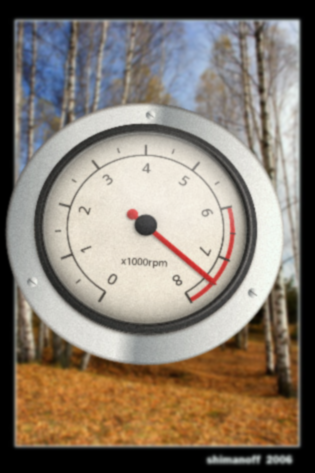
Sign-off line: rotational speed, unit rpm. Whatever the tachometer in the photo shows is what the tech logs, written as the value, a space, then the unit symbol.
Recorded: 7500 rpm
